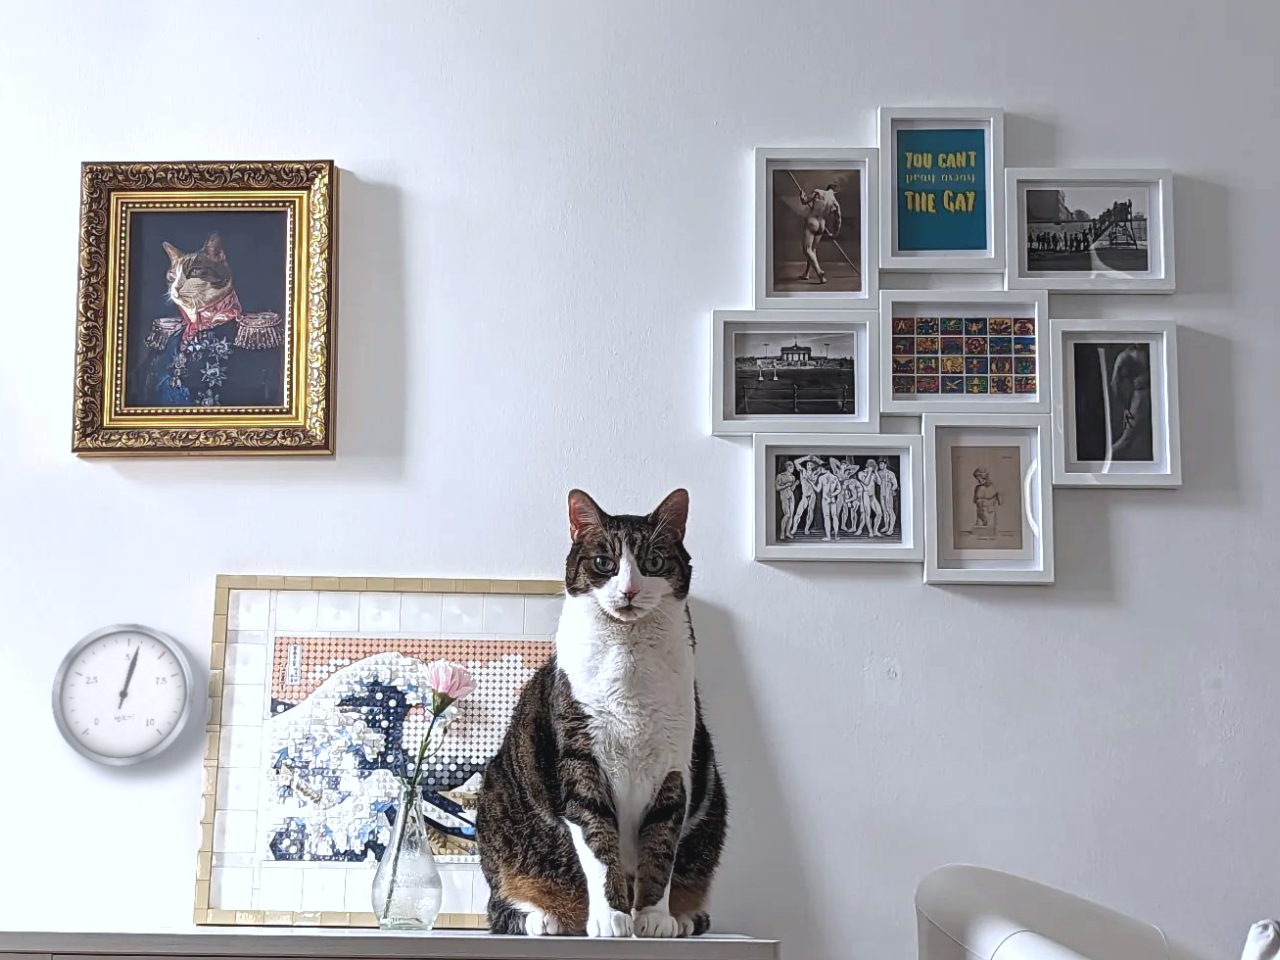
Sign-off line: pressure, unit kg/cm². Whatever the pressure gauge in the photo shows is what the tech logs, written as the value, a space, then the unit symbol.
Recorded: 5.5 kg/cm²
